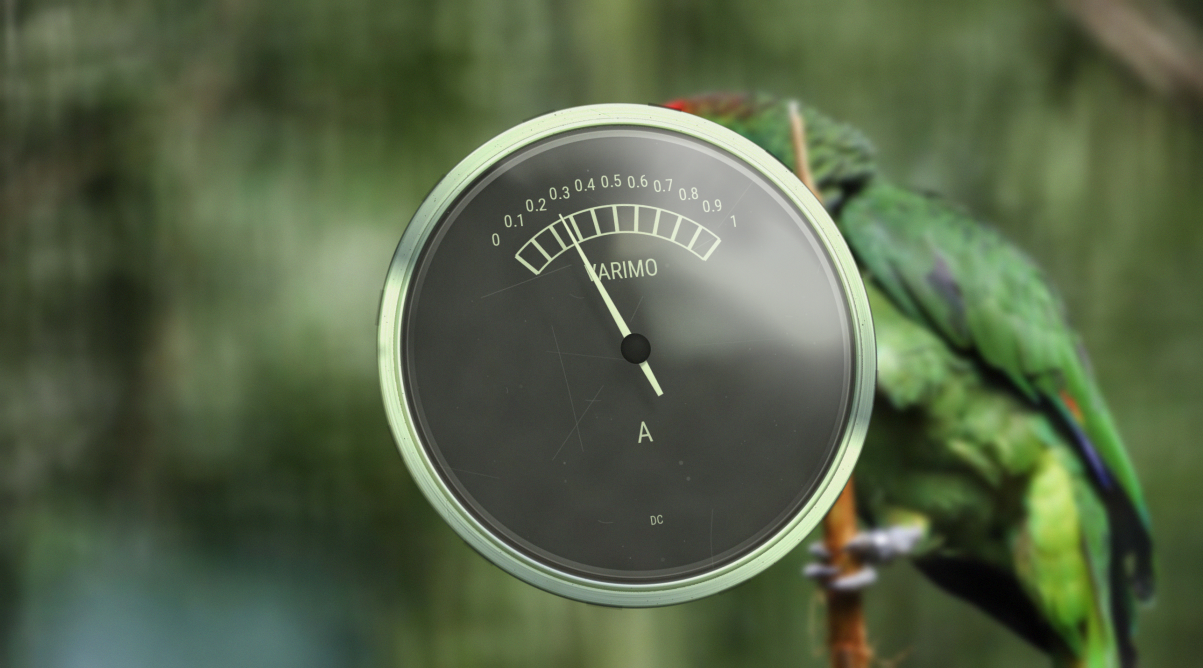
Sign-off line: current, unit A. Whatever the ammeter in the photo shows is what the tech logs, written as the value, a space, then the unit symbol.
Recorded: 0.25 A
